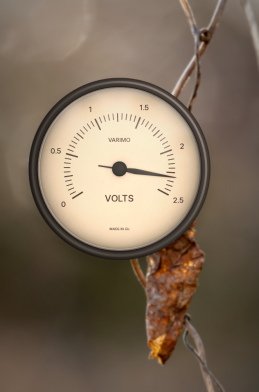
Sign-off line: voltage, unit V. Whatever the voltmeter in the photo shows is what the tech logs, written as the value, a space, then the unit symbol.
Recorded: 2.3 V
